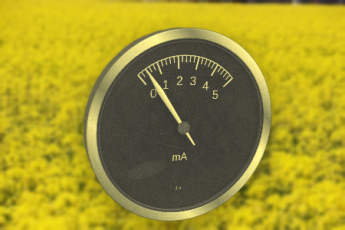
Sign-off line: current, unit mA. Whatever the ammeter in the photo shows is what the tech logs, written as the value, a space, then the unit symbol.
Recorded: 0.4 mA
